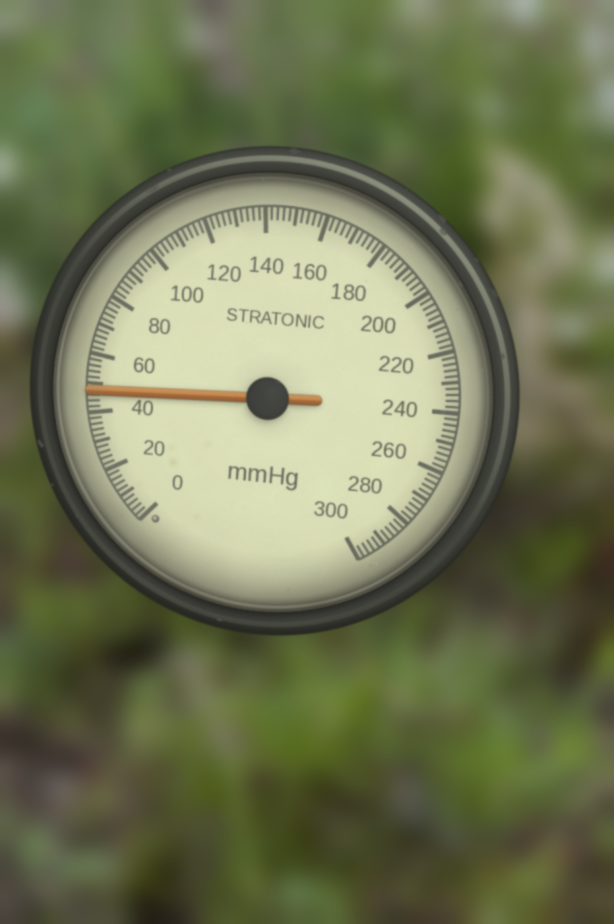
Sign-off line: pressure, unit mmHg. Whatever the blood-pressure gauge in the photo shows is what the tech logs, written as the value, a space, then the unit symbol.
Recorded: 48 mmHg
